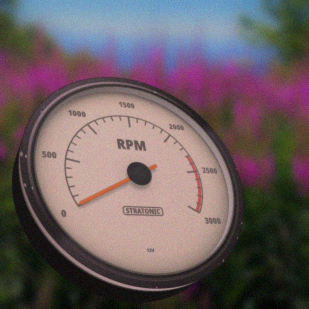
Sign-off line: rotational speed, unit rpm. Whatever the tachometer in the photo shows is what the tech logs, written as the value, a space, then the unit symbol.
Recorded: 0 rpm
